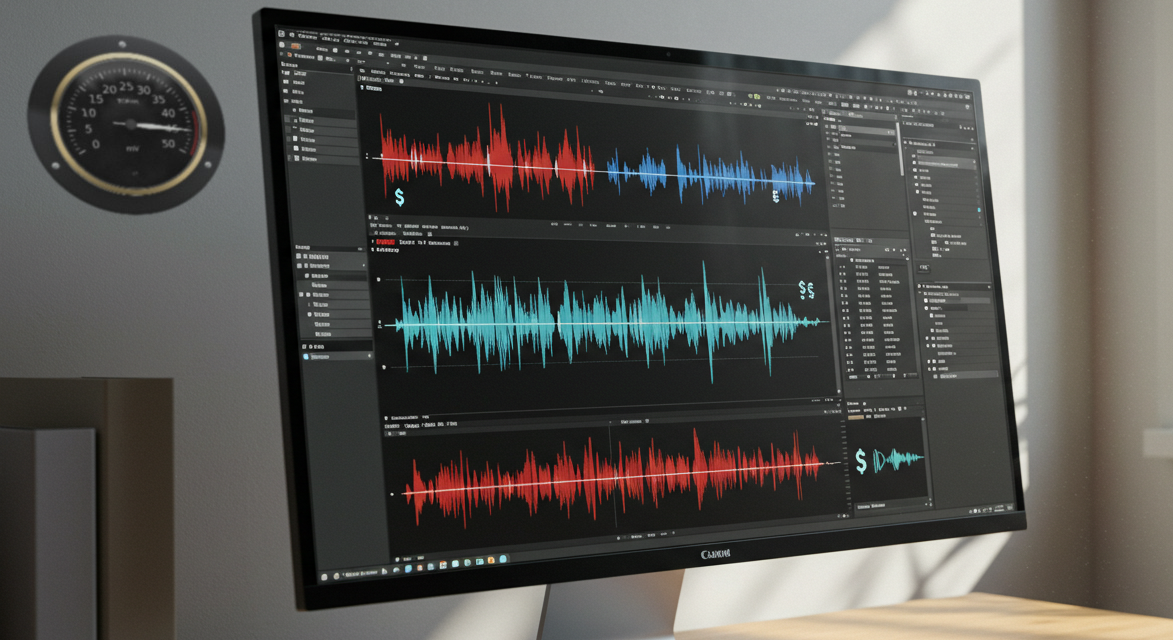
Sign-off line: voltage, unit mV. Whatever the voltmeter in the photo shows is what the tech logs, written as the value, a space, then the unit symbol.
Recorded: 45 mV
